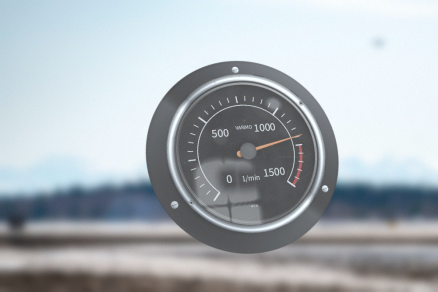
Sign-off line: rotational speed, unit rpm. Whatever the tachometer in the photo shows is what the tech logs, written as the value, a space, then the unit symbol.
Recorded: 1200 rpm
